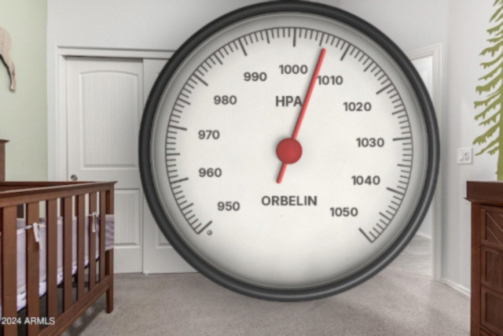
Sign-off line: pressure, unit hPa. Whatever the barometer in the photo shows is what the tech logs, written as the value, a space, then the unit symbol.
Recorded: 1006 hPa
